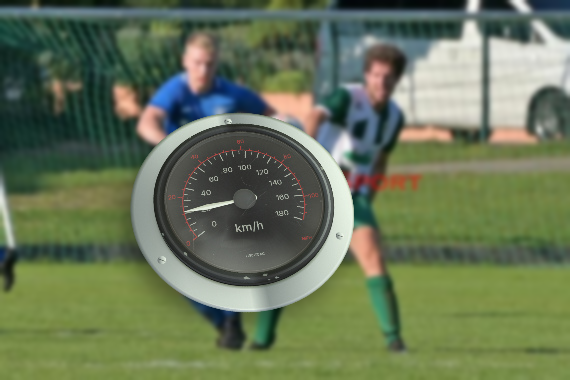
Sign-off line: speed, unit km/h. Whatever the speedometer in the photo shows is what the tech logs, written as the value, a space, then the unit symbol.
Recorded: 20 km/h
